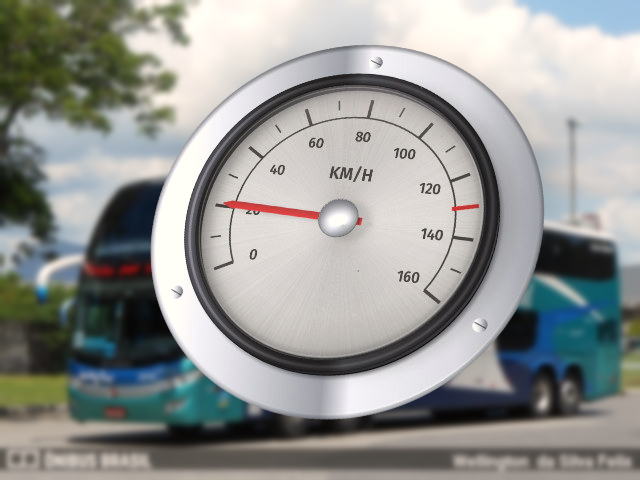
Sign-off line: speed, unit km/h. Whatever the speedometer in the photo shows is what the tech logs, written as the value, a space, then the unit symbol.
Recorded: 20 km/h
